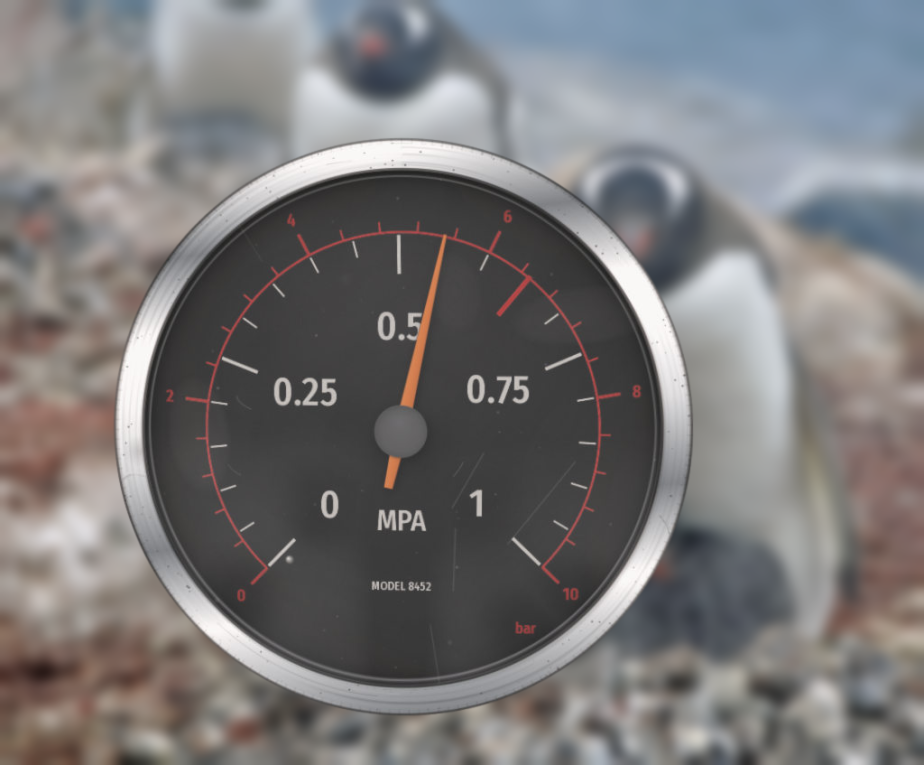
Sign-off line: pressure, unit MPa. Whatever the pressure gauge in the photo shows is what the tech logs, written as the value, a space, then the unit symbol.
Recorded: 0.55 MPa
